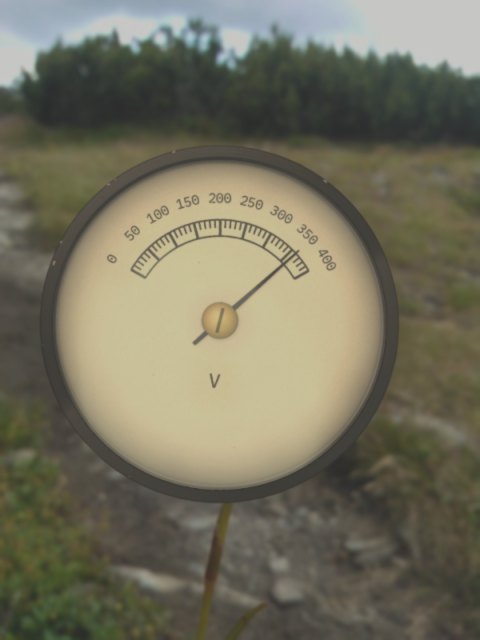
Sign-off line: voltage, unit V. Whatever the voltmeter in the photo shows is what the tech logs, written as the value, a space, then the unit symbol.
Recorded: 360 V
